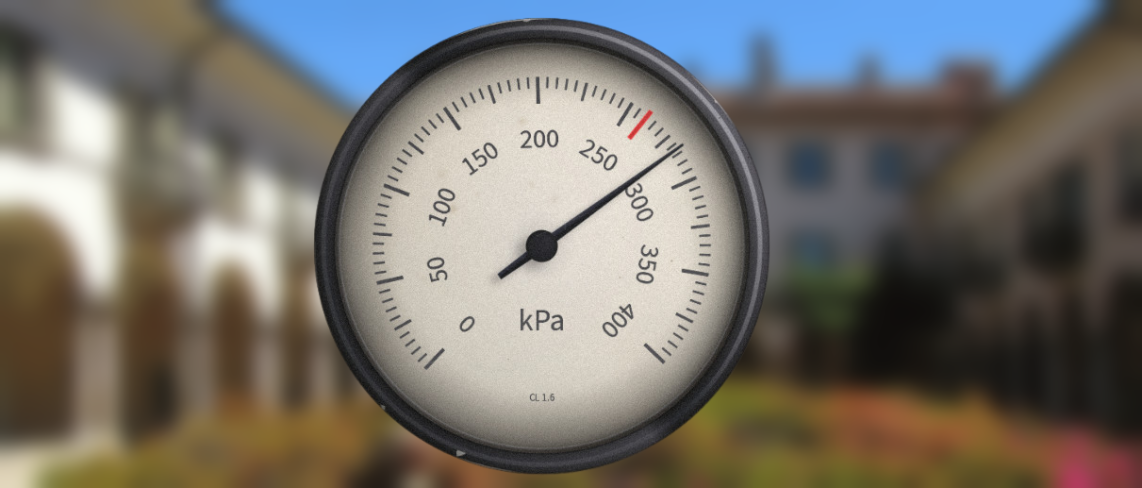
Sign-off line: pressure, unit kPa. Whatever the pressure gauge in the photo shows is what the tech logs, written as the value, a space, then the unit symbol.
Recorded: 282.5 kPa
